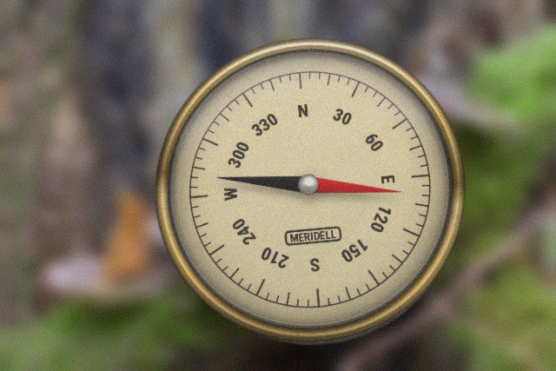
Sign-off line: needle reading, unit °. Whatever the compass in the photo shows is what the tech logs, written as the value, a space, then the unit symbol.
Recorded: 100 °
